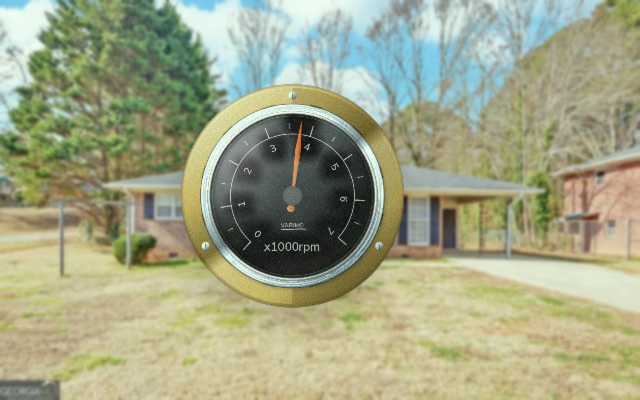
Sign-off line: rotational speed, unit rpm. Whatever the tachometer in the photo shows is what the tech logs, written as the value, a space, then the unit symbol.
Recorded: 3750 rpm
